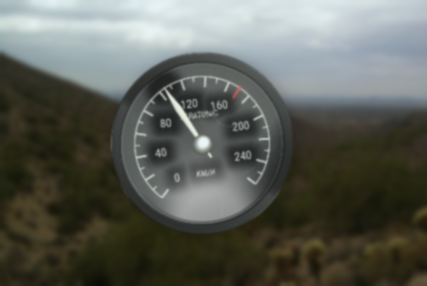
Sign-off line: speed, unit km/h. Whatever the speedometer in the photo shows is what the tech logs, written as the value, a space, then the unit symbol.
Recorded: 105 km/h
